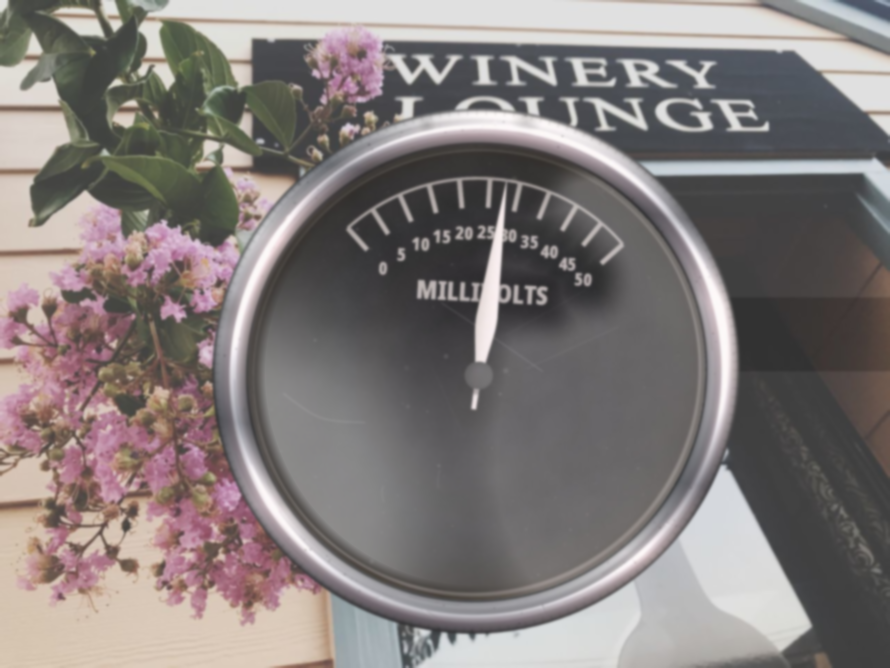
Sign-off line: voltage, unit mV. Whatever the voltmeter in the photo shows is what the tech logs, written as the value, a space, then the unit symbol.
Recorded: 27.5 mV
